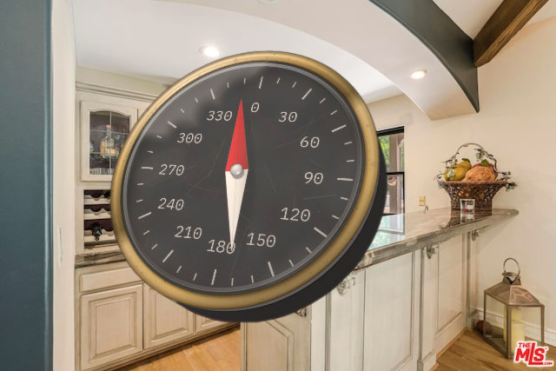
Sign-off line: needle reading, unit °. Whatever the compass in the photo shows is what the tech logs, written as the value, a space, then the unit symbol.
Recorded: 350 °
